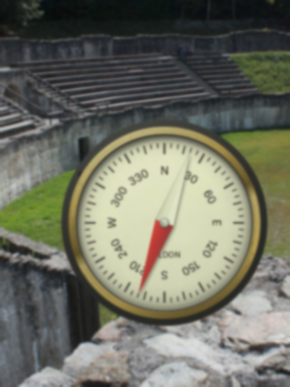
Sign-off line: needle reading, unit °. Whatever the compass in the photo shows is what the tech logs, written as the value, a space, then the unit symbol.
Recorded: 200 °
